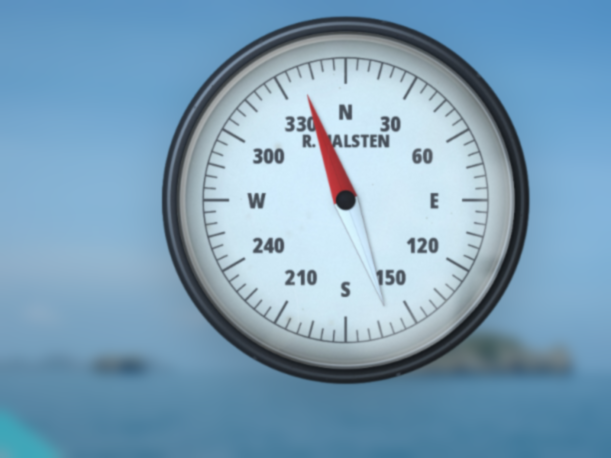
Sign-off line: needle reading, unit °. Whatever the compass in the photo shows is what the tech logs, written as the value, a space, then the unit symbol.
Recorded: 340 °
